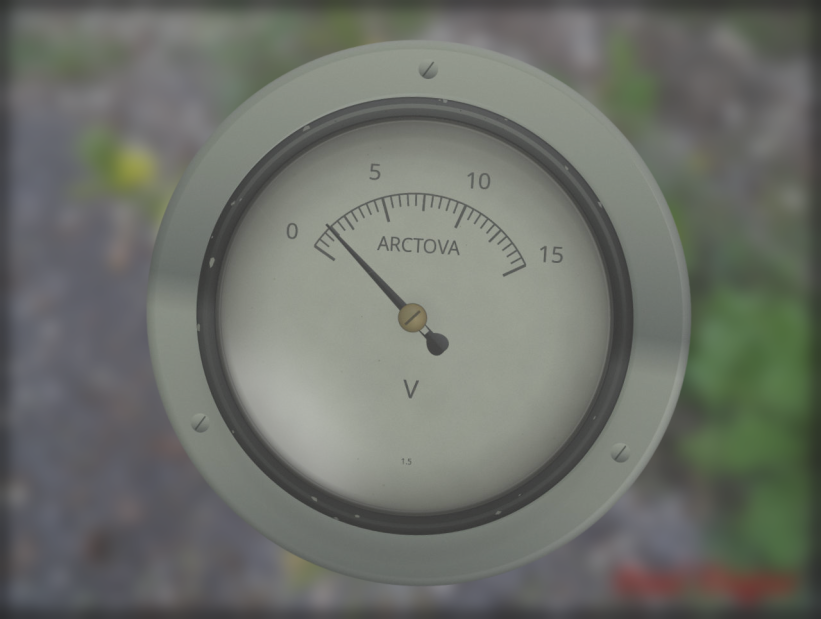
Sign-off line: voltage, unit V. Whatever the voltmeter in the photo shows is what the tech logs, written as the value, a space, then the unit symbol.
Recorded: 1.5 V
